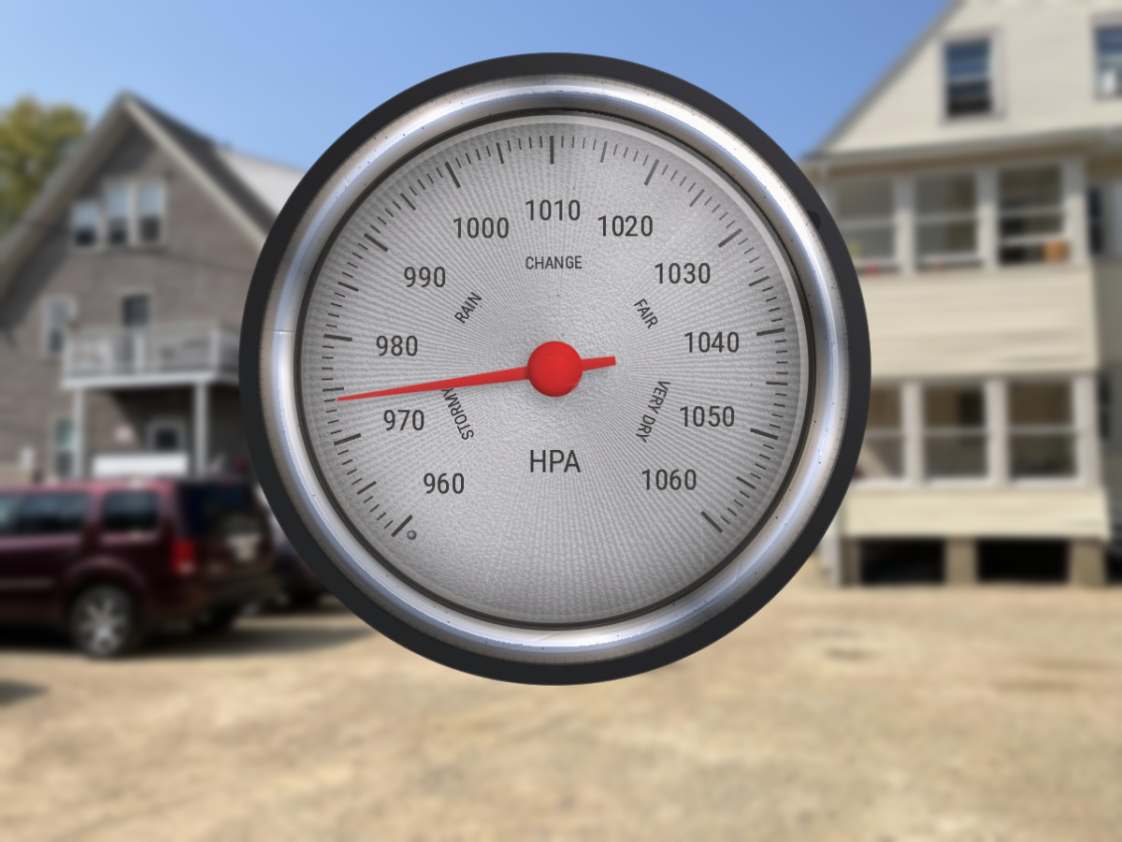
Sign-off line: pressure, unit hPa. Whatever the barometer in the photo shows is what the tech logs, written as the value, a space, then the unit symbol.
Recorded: 974 hPa
